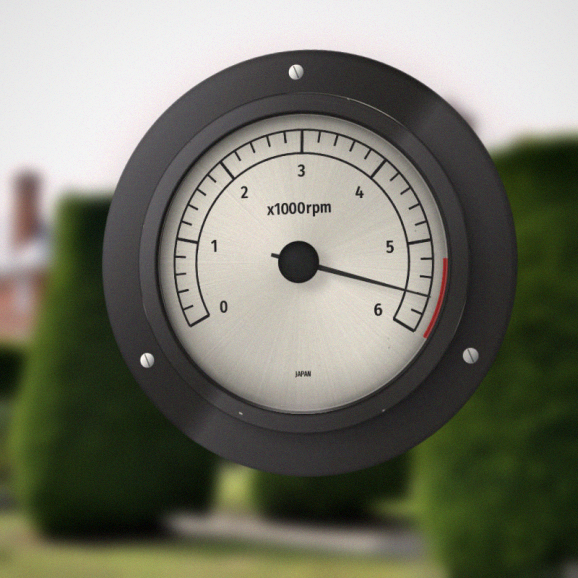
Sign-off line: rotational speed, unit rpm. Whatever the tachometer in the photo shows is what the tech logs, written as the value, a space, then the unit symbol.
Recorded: 5600 rpm
